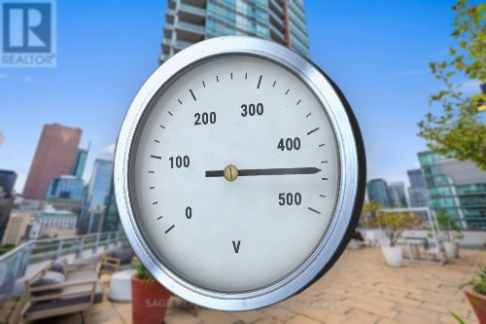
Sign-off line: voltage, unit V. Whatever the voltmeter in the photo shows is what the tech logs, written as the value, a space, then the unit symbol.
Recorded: 450 V
